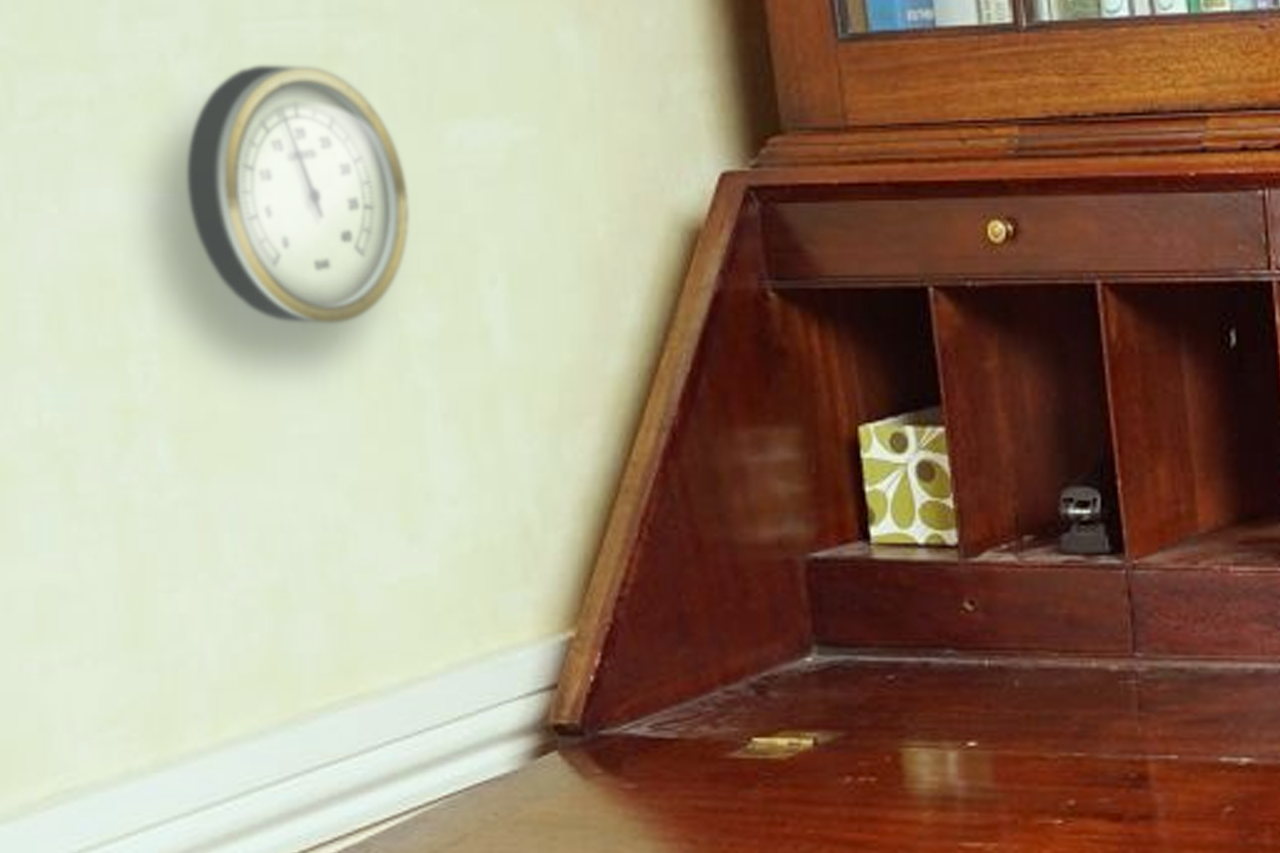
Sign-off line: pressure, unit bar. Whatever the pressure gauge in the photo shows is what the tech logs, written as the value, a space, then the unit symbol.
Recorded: 17.5 bar
